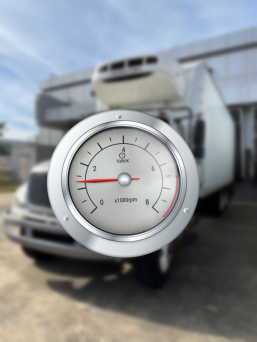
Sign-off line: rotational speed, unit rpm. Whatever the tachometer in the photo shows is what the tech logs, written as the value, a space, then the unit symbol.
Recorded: 1250 rpm
